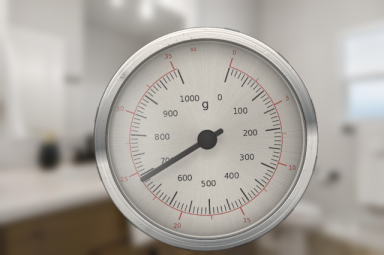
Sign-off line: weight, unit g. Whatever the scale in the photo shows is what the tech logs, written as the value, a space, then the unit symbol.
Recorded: 690 g
